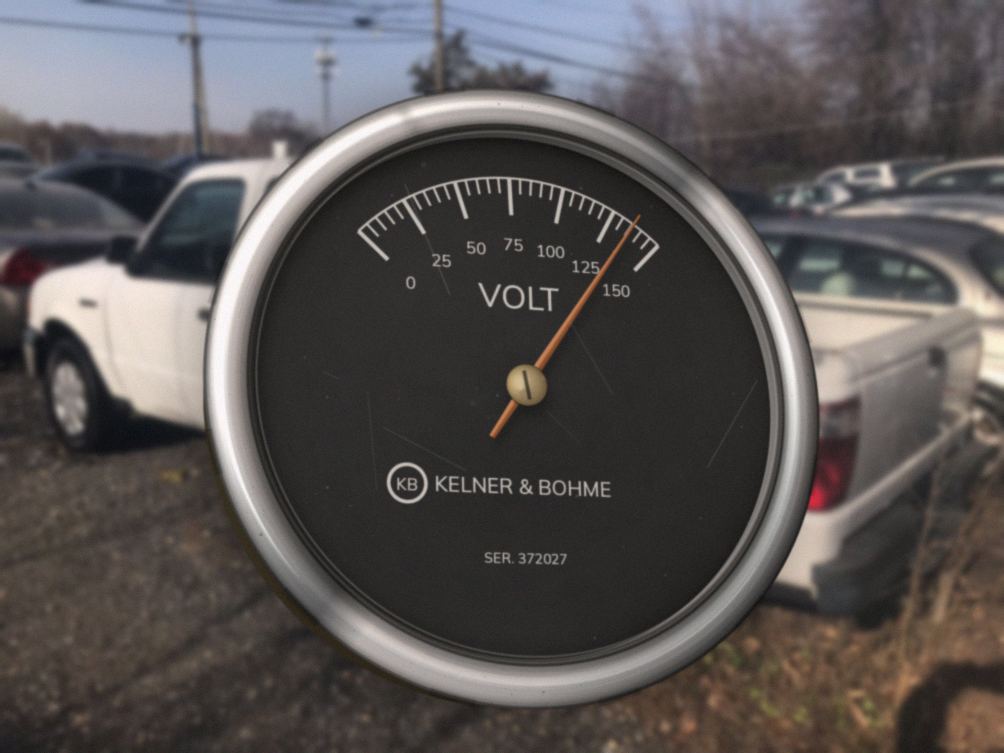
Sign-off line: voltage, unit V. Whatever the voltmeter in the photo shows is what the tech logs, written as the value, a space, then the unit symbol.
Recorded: 135 V
